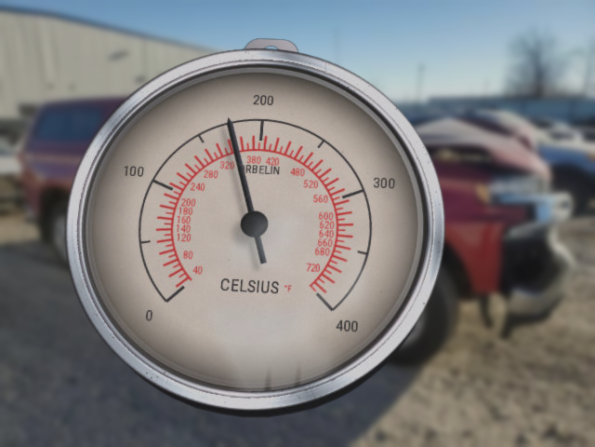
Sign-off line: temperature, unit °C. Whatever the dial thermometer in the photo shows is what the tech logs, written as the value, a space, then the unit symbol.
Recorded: 175 °C
